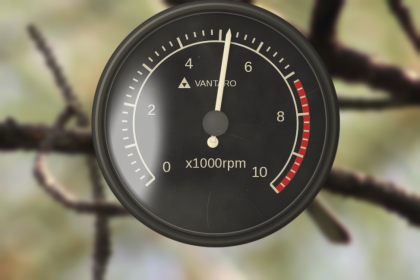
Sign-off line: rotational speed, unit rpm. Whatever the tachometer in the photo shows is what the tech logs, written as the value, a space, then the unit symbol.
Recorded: 5200 rpm
